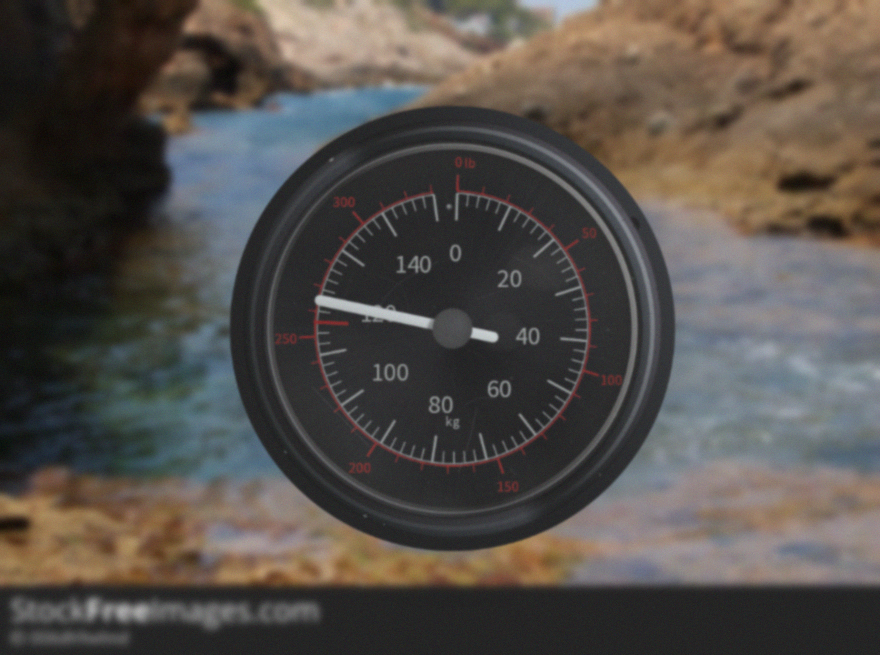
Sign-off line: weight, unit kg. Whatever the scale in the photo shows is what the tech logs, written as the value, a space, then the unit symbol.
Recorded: 120 kg
